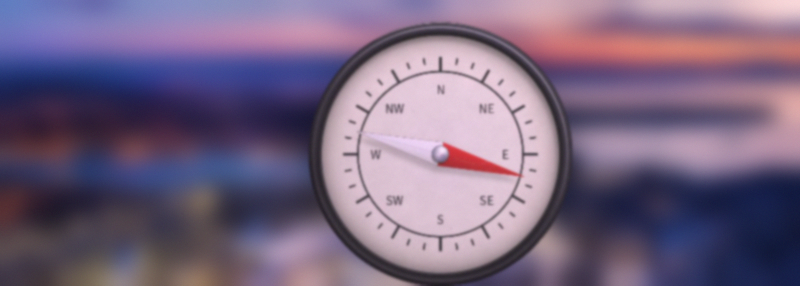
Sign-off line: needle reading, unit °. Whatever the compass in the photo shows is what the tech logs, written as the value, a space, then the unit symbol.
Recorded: 105 °
